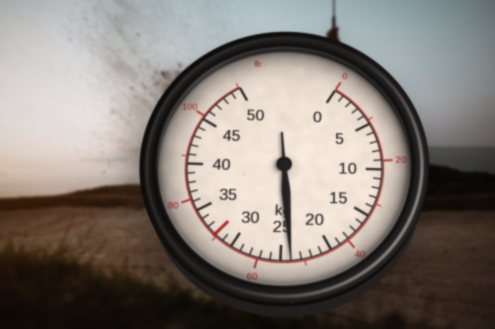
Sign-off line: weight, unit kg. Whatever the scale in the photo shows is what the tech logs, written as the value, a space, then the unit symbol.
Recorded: 24 kg
